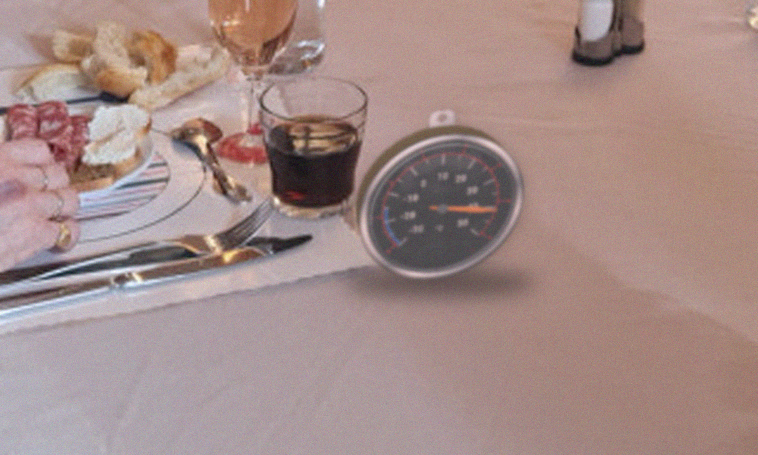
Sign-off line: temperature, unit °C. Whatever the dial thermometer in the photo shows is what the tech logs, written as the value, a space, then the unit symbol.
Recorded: 40 °C
